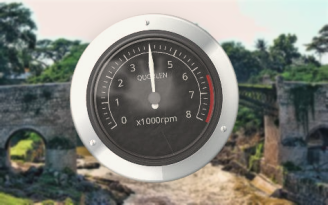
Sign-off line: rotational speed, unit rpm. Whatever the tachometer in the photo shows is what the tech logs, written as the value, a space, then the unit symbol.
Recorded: 4000 rpm
